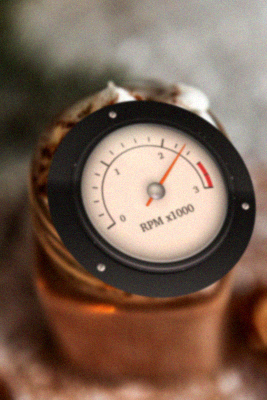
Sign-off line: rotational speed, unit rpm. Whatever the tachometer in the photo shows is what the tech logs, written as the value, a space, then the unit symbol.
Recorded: 2300 rpm
